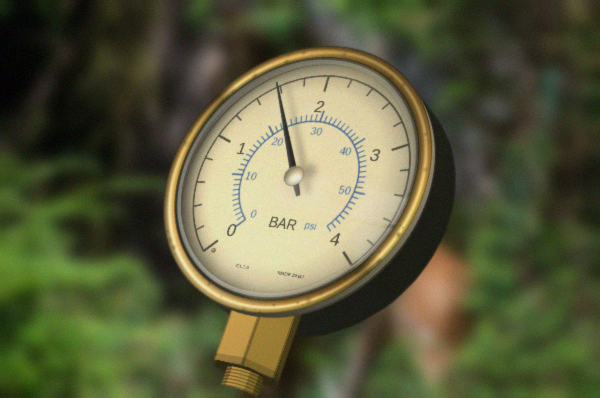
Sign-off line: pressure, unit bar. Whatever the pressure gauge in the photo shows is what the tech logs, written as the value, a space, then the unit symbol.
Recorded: 1.6 bar
